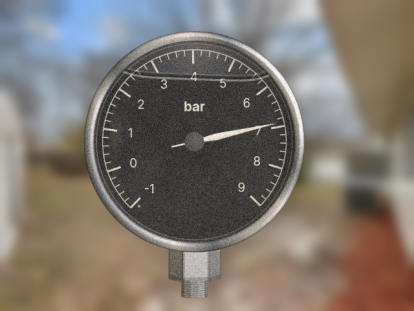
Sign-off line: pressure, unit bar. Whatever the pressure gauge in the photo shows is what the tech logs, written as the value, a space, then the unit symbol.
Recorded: 6.9 bar
